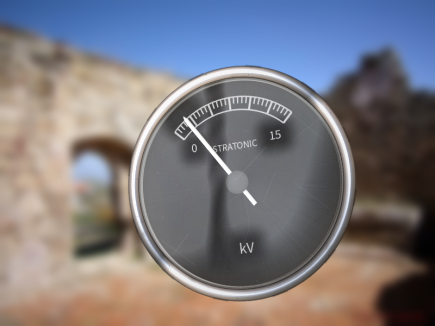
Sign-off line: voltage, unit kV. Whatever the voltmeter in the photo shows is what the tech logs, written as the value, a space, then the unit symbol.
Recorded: 2 kV
